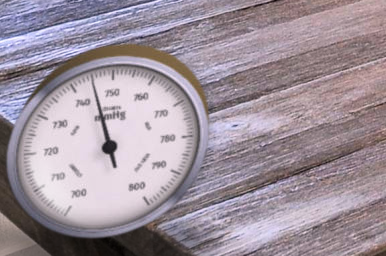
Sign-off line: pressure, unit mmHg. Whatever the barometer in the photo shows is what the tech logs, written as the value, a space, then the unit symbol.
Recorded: 745 mmHg
